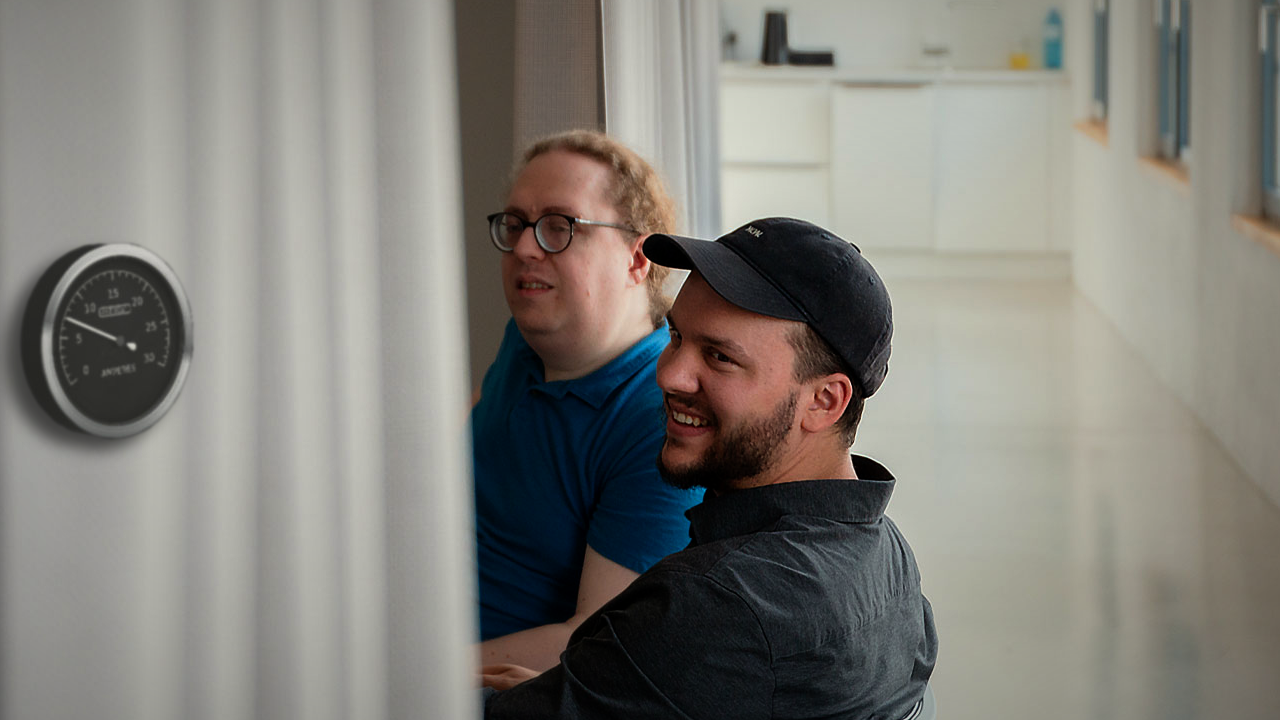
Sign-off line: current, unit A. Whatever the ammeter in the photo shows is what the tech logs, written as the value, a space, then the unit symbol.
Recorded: 7 A
